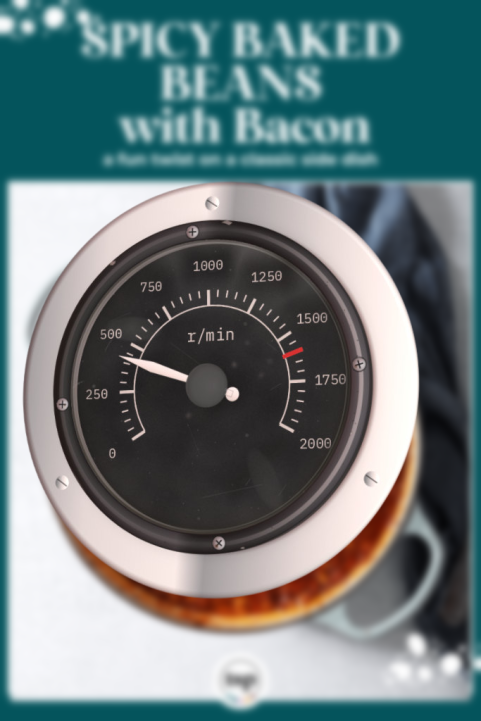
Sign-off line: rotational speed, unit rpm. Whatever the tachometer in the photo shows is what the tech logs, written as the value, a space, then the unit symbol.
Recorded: 425 rpm
